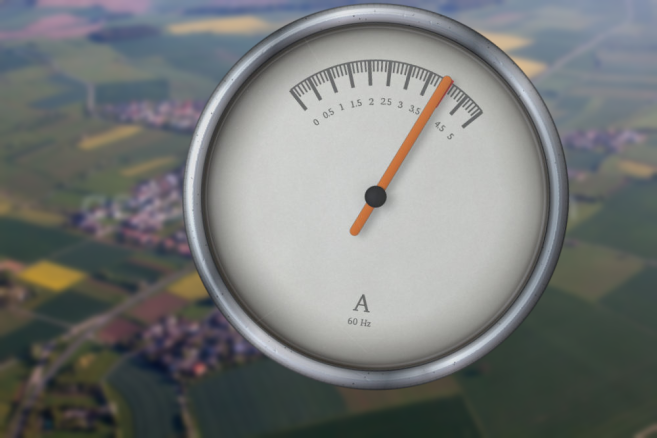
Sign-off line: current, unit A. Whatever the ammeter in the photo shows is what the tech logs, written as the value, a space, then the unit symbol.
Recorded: 3.9 A
